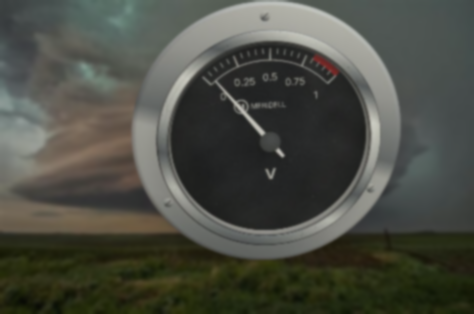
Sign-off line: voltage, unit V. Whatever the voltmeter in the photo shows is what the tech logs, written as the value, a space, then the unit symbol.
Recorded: 0.05 V
